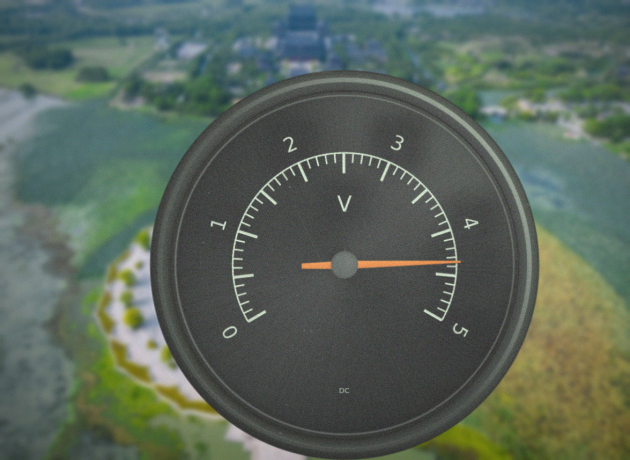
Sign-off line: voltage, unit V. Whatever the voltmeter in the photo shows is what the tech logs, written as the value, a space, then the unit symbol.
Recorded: 4.35 V
